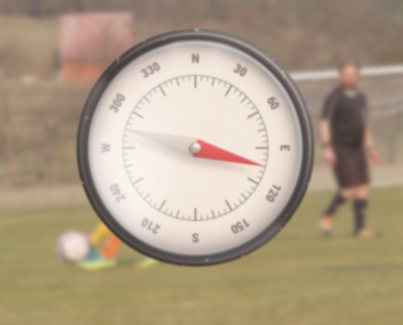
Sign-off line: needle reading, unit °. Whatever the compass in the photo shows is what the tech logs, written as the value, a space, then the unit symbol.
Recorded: 105 °
